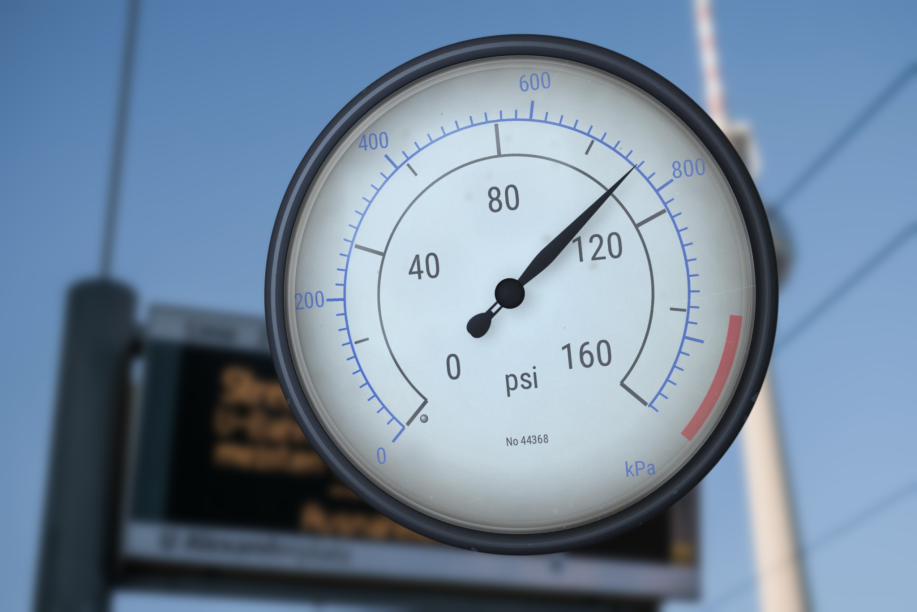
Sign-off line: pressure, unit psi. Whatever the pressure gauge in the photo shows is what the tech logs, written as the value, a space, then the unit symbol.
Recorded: 110 psi
